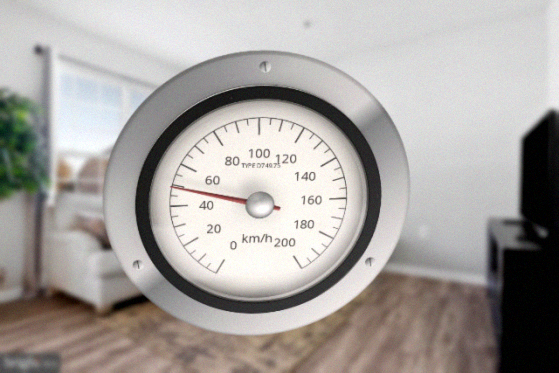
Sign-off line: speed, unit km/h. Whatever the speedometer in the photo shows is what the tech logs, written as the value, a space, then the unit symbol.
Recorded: 50 km/h
